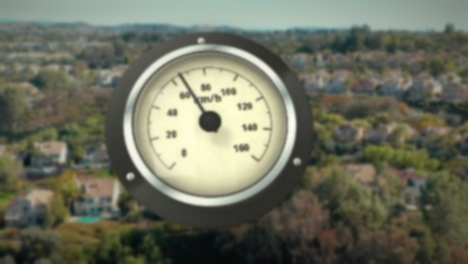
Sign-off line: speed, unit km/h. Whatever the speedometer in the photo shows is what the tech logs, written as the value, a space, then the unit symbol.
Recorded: 65 km/h
